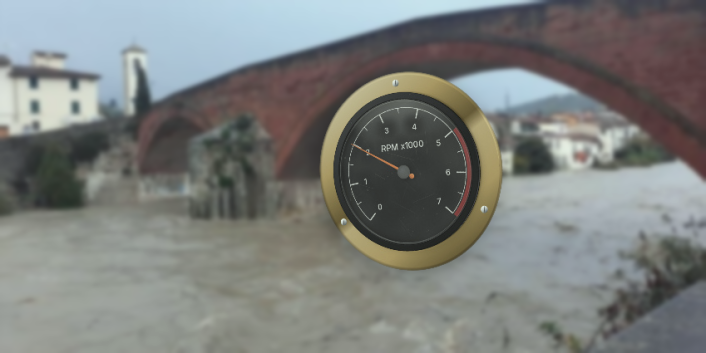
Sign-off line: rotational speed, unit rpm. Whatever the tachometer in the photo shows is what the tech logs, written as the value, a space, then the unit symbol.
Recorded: 2000 rpm
